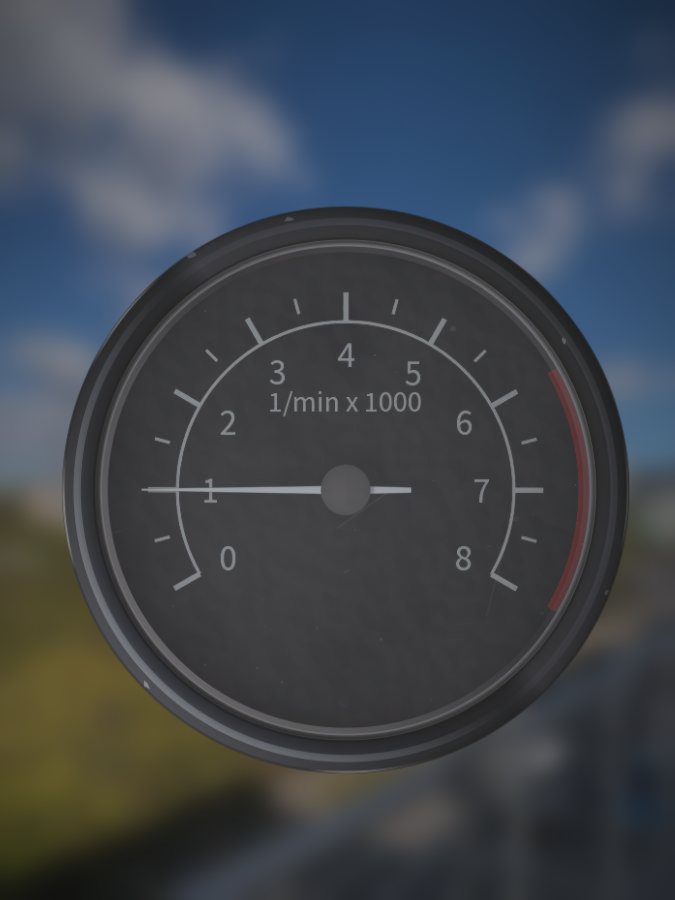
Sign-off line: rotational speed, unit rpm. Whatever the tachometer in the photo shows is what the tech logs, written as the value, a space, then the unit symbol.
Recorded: 1000 rpm
